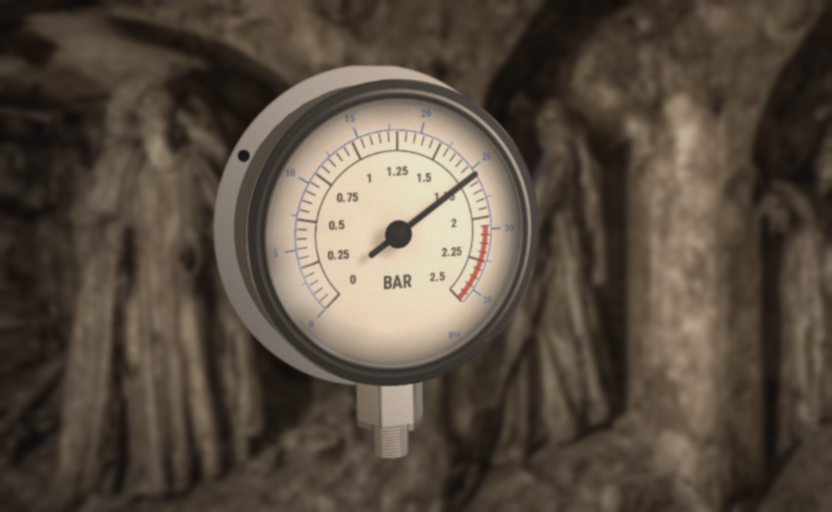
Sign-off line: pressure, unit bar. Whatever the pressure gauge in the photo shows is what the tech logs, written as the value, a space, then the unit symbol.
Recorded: 1.75 bar
